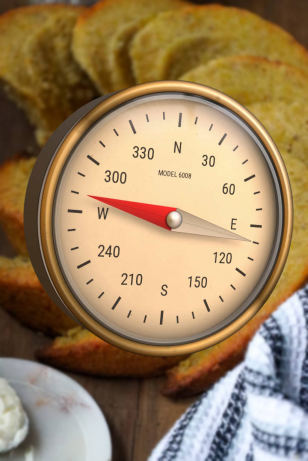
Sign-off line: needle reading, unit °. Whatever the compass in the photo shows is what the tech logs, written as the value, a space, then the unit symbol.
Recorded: 280 °
